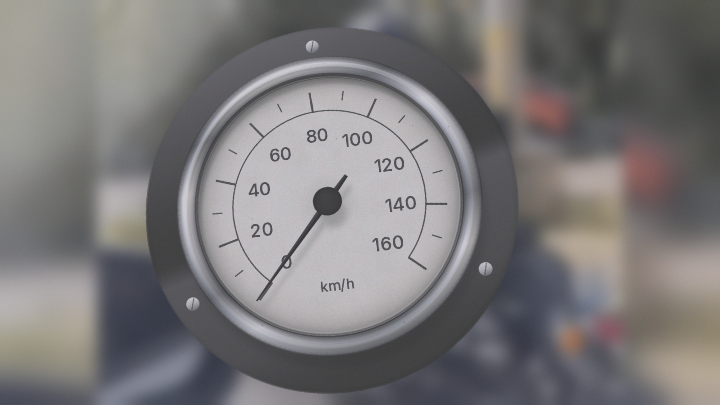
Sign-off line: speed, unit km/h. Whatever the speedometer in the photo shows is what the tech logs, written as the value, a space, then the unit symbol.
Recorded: 0 km/h
